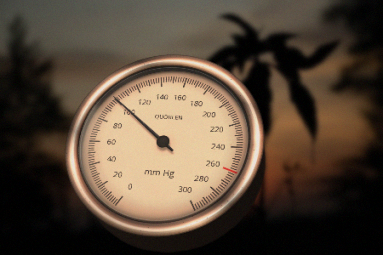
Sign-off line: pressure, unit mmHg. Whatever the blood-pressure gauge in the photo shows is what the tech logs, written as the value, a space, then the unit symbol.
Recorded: 100 mmHg
